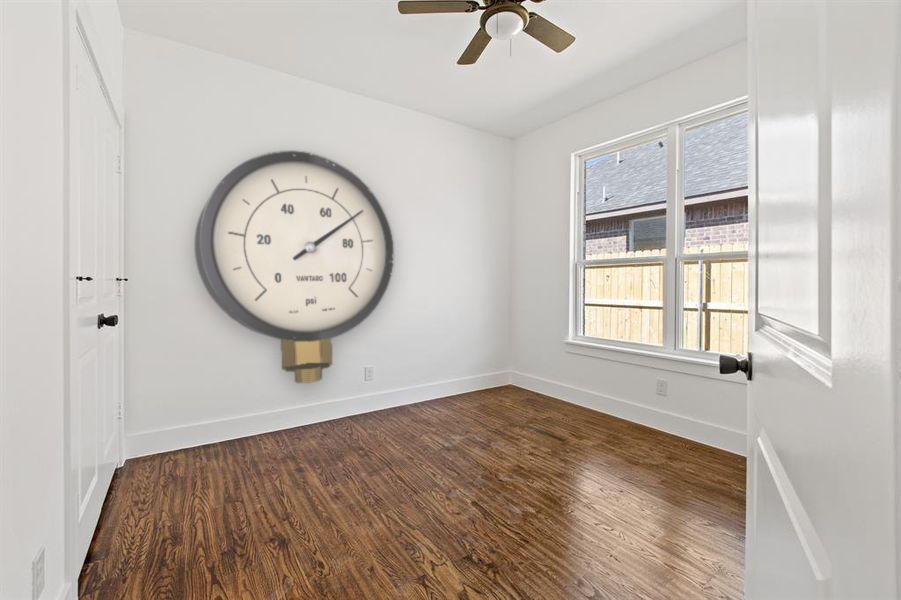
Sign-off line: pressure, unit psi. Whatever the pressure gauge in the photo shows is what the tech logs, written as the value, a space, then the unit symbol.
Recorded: 70 psi
